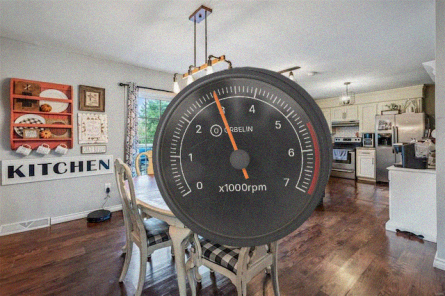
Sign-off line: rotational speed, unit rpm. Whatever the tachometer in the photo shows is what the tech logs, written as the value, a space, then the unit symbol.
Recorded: 3000 rpm
